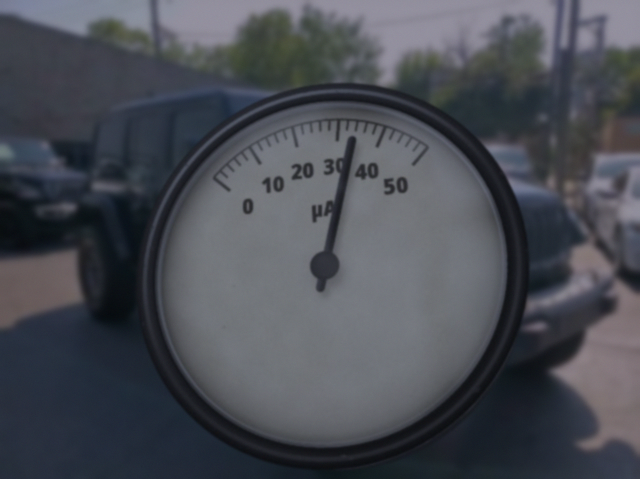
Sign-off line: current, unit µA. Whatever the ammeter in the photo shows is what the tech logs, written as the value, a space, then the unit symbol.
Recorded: 34 µA
